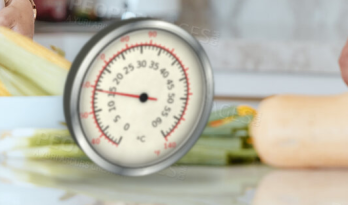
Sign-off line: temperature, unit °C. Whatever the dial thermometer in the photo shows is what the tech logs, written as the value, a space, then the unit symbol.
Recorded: 15 °C
